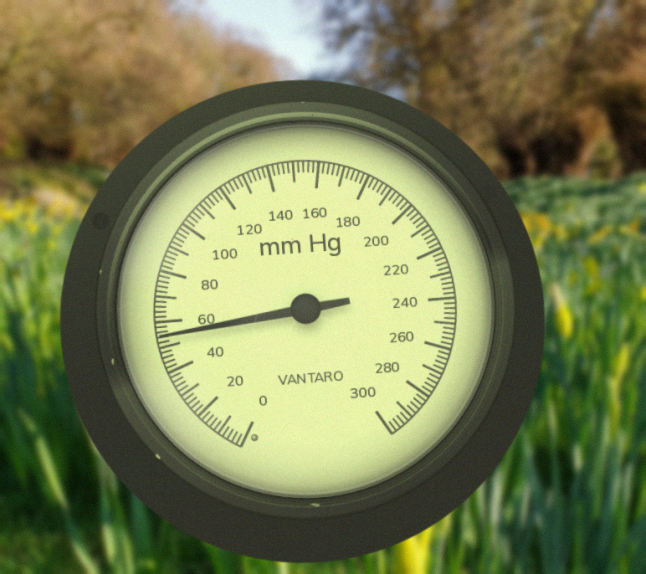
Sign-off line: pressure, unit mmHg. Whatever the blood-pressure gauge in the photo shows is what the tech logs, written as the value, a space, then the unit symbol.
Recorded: 54 mmHg
